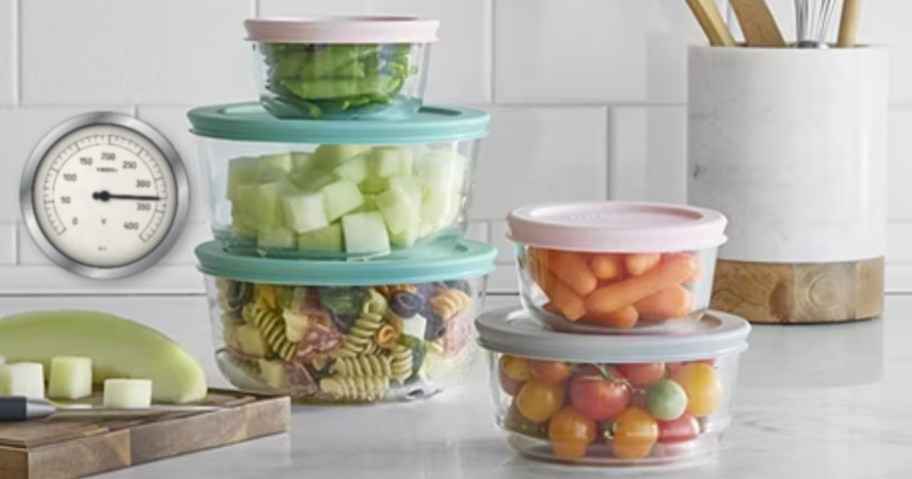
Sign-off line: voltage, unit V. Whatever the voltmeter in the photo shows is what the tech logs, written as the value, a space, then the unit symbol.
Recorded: 330 V
